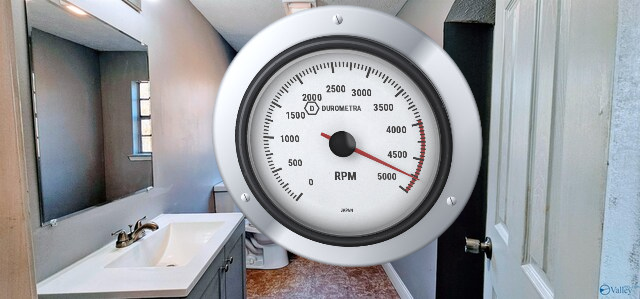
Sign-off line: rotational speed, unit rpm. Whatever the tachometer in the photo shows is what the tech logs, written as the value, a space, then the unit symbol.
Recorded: 4750 rpm
